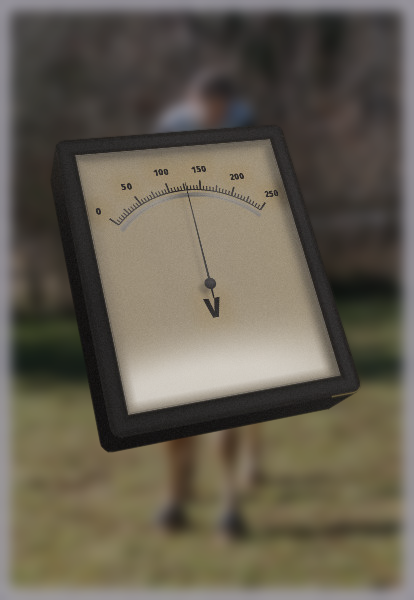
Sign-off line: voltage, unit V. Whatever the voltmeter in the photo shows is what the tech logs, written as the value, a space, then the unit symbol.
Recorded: 125 V
